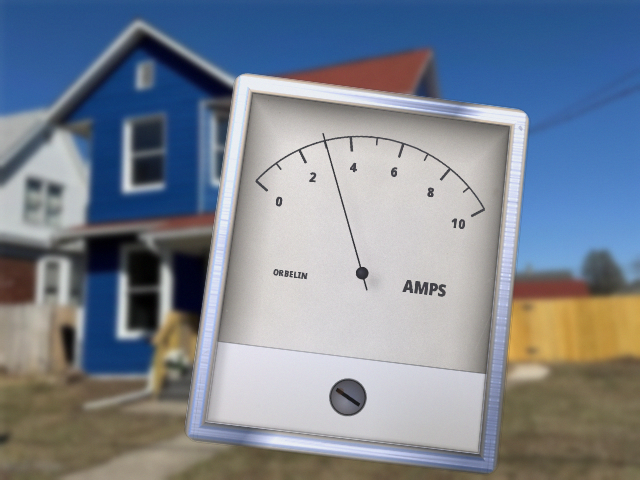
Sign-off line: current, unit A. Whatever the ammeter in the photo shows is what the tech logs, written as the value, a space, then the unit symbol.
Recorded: 3 A
